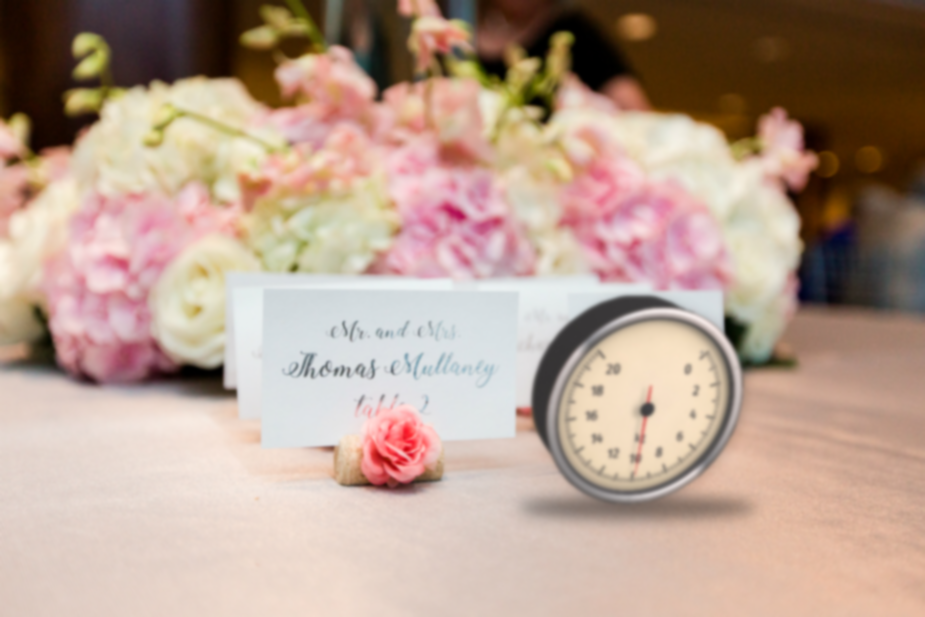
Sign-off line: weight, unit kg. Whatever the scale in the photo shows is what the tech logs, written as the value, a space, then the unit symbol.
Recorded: 10 kg
